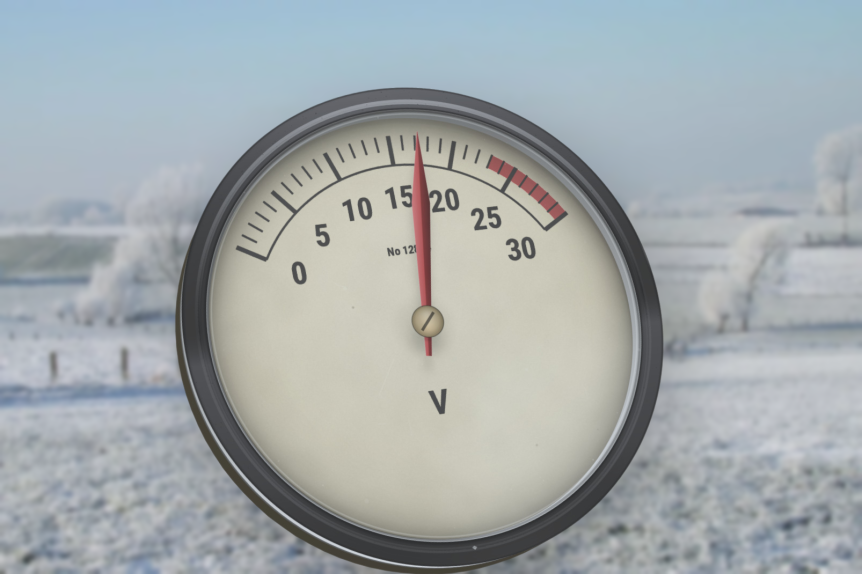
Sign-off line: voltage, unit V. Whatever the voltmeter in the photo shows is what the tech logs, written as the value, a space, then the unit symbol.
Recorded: 17 V
